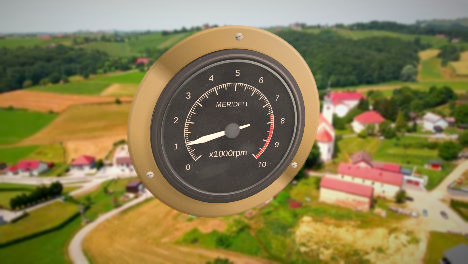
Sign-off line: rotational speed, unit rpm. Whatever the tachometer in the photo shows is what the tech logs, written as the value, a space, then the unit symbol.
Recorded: 1000 rpm
